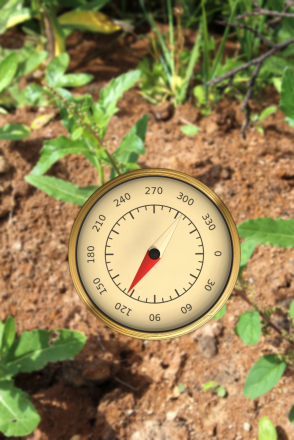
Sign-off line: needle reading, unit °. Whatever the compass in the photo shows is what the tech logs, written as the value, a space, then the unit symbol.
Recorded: 125 °
